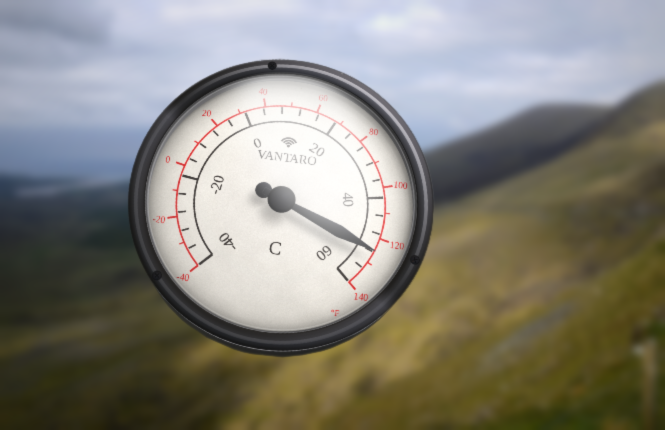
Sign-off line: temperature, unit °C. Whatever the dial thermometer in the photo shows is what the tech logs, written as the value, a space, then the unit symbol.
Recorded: 52 °C
